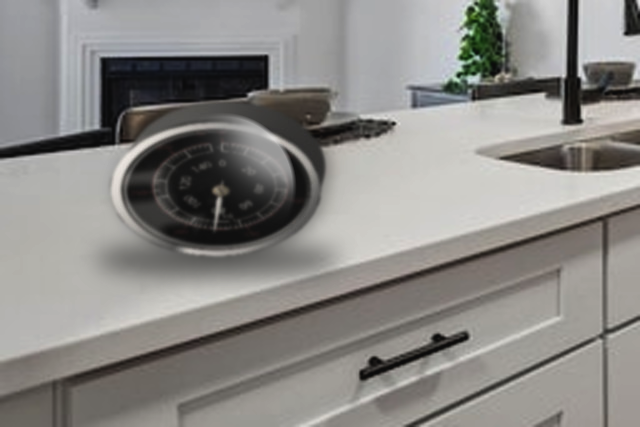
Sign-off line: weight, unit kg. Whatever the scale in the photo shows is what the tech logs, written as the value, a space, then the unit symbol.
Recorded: 80 kg
